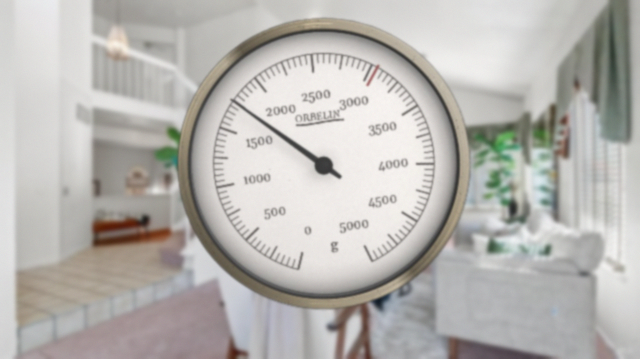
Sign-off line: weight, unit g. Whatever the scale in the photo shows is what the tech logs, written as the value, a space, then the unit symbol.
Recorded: 1750 g
